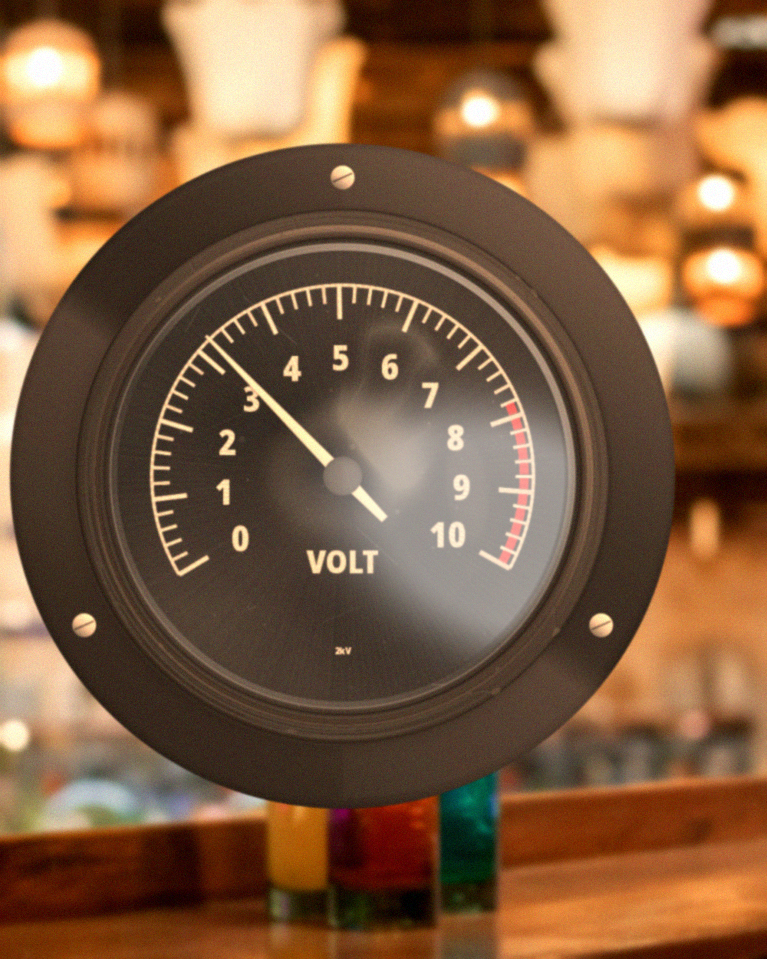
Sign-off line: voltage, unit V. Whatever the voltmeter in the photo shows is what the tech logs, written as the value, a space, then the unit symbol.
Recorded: 3.2 V
